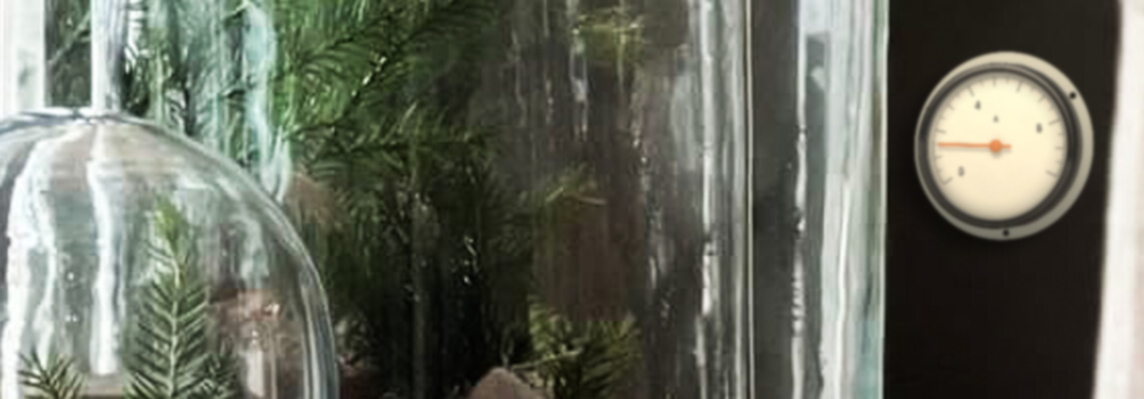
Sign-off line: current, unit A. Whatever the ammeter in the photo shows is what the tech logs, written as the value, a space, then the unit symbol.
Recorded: 1.5 A
